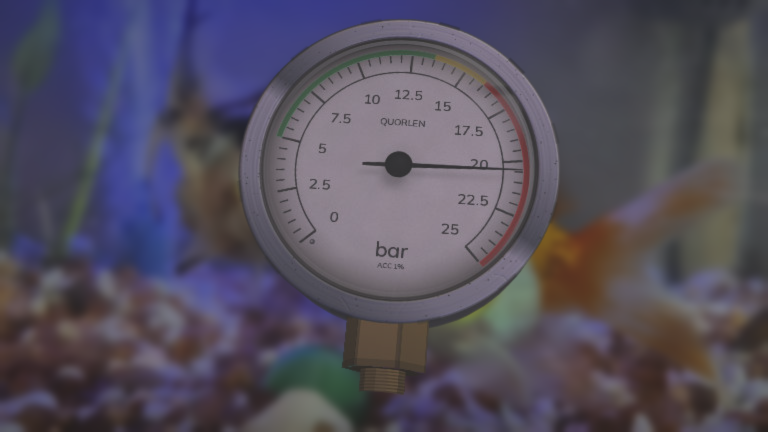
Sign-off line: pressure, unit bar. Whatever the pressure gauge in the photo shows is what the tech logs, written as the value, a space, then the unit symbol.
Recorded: 20.5 bar
